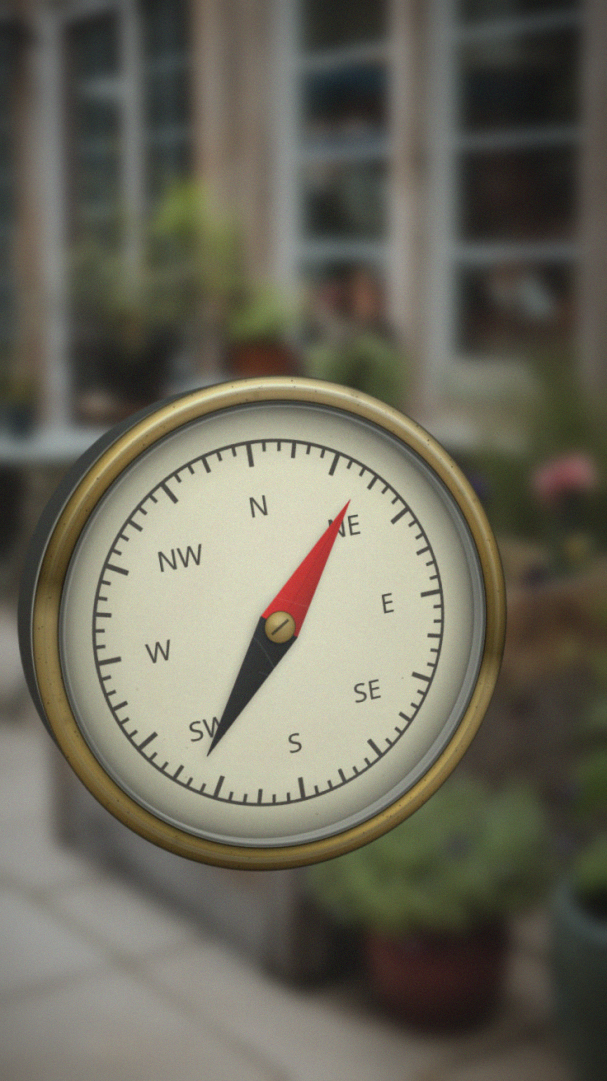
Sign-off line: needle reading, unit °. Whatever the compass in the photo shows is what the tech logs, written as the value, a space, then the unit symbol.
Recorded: 40 °
